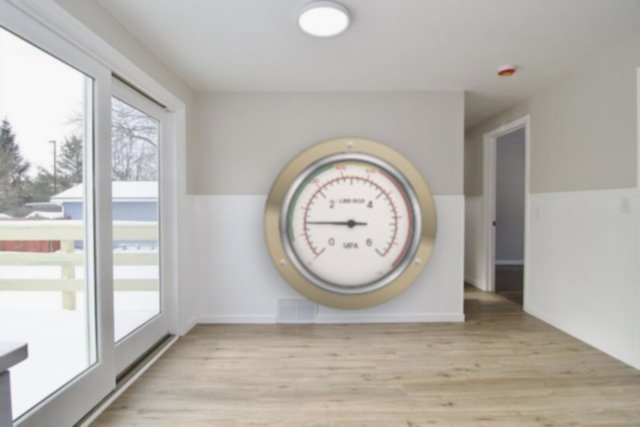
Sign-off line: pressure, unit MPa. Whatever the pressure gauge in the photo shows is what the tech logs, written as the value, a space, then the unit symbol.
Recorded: 1 MPa
